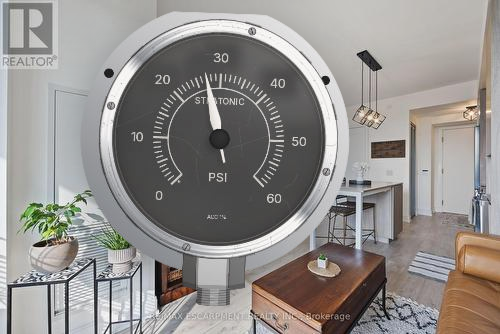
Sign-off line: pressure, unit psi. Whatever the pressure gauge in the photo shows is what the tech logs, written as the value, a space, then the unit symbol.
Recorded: 27 psi
